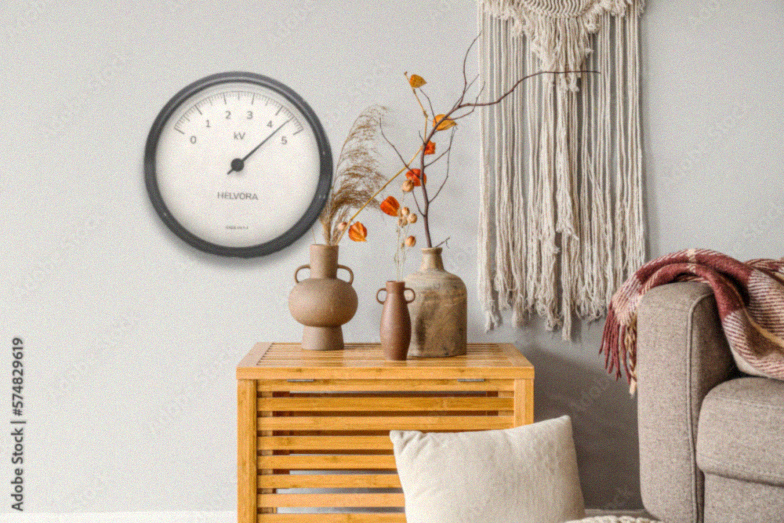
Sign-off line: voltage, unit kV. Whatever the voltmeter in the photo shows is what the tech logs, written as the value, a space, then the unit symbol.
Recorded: 4.5 kV
